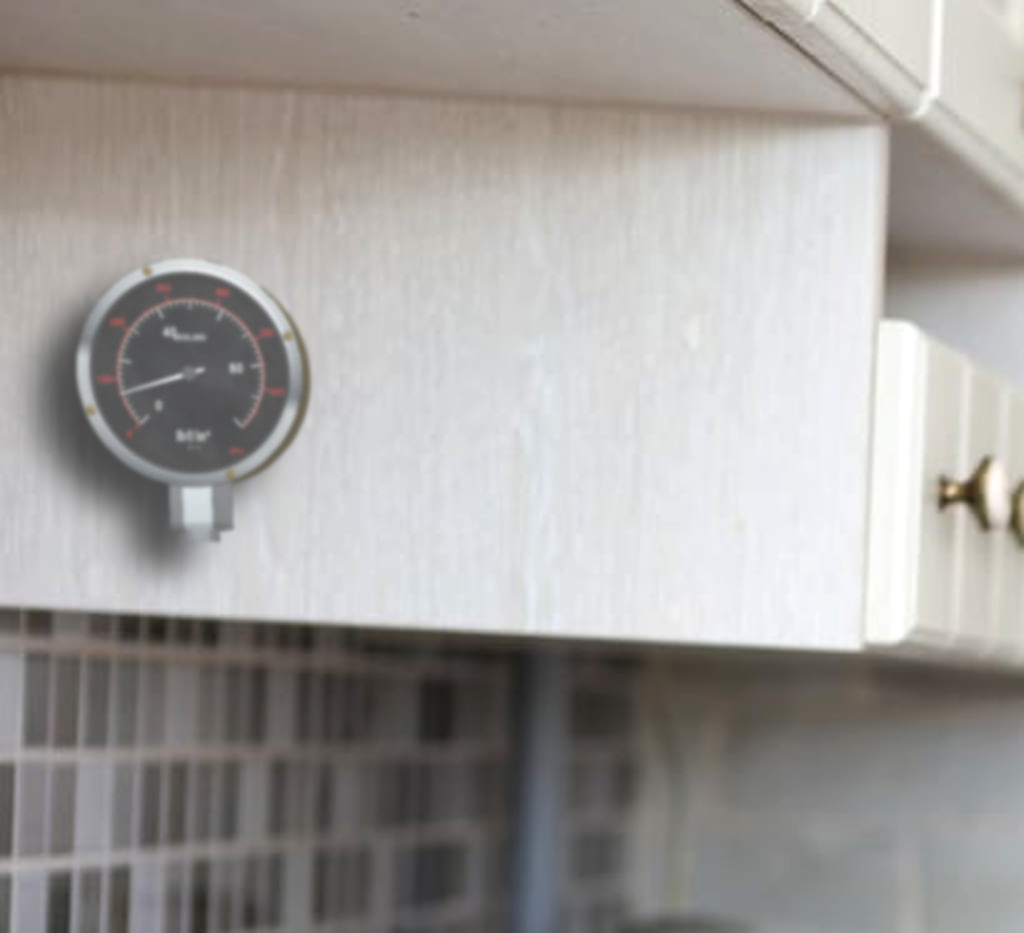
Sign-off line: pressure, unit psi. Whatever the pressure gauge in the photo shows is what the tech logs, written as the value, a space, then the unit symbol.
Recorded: 10 psi
